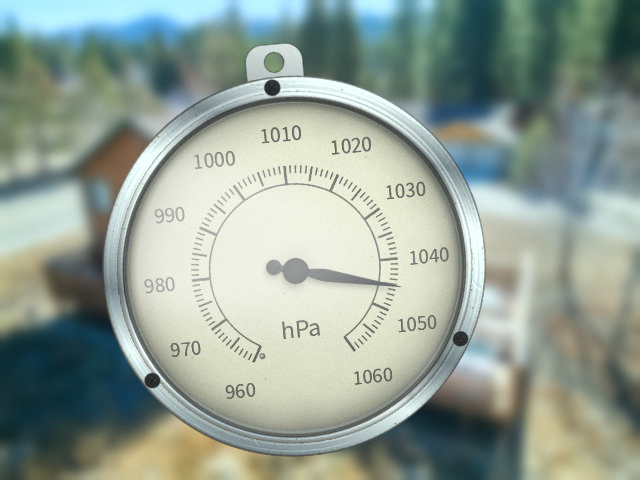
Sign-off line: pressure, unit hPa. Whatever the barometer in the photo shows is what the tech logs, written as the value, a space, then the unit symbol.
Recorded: 1045 hPa
